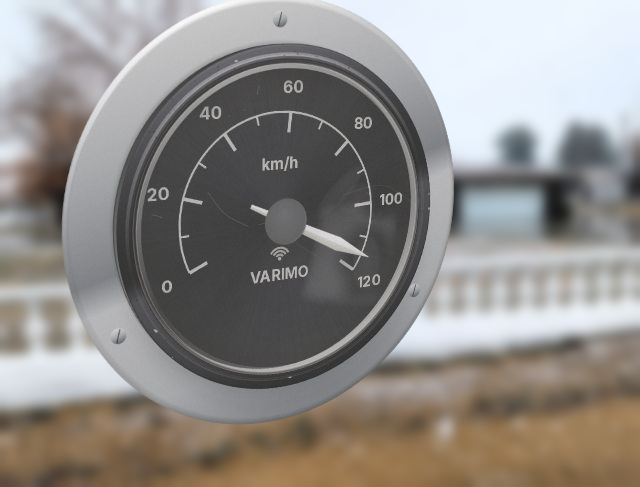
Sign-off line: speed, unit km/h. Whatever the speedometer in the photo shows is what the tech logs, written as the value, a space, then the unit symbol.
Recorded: 115 km/h
